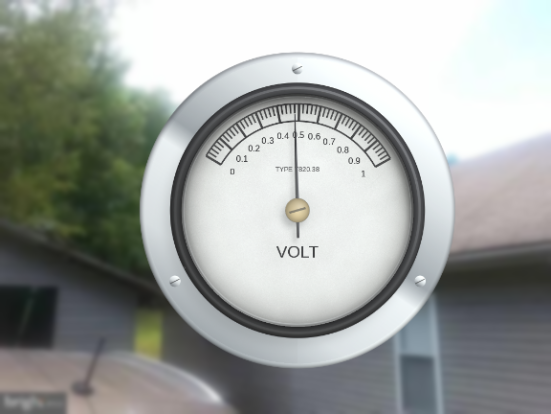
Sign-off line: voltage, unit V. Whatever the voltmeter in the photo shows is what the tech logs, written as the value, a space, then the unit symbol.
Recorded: 0.48 V
